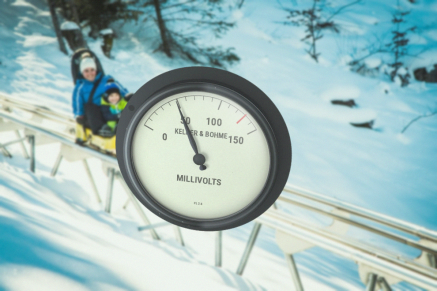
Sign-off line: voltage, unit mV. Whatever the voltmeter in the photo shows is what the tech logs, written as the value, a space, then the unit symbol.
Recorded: 50 mV
